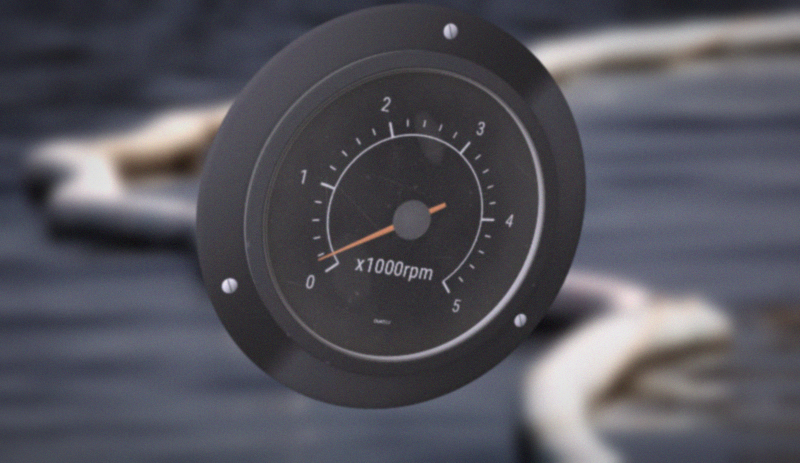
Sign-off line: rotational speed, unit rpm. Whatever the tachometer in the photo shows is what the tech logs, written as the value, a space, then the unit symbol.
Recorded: 200 rpm
